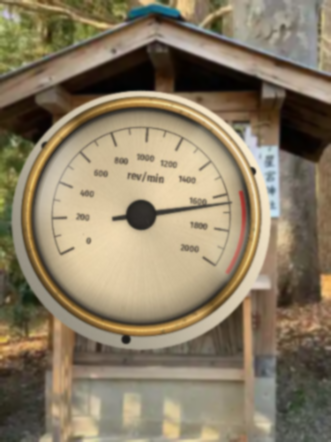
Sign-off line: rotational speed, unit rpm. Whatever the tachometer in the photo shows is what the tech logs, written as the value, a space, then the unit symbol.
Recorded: 1650 rpm
